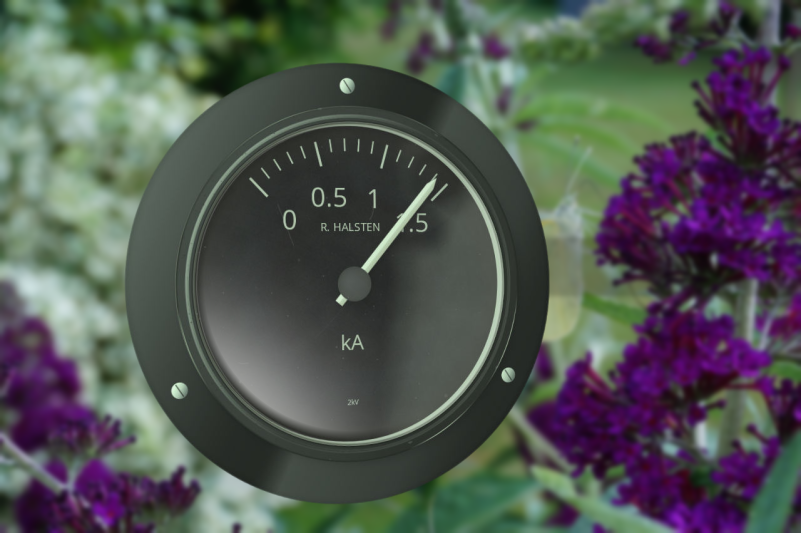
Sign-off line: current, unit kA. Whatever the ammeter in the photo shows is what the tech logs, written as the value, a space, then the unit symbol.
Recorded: 1.4 kA
